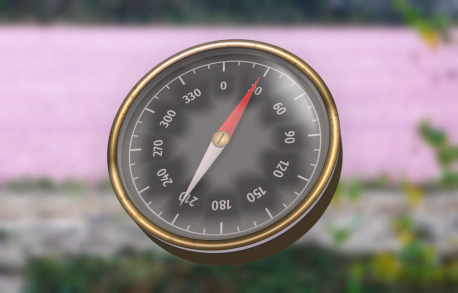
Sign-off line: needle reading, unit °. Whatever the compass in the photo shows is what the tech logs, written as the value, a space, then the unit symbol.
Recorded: 30 °
